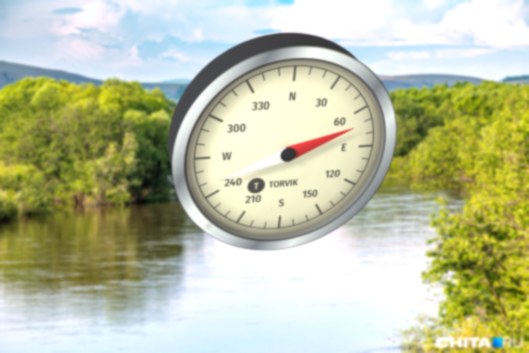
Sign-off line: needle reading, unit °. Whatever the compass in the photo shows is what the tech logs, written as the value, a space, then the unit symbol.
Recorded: 70 °
